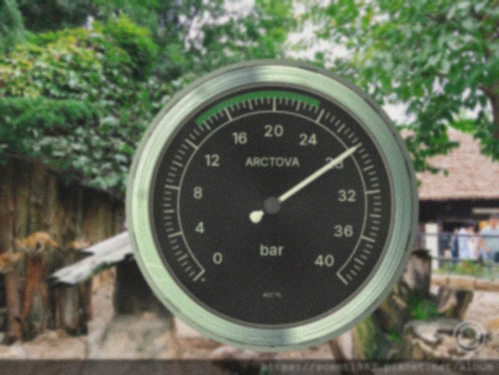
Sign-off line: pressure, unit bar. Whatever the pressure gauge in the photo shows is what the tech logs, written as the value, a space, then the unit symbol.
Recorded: 28 bar
